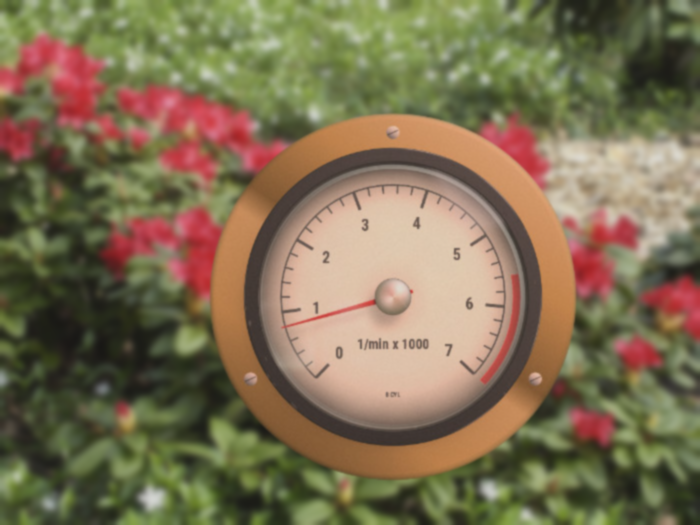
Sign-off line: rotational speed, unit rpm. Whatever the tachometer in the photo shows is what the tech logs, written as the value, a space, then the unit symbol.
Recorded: 800 rpm
